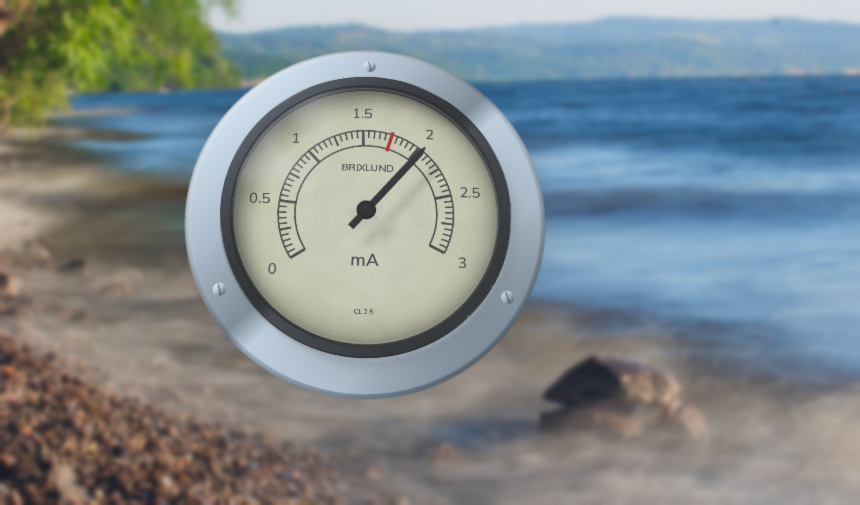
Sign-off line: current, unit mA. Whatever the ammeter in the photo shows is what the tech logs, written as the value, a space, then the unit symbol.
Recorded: 2.05 mA
